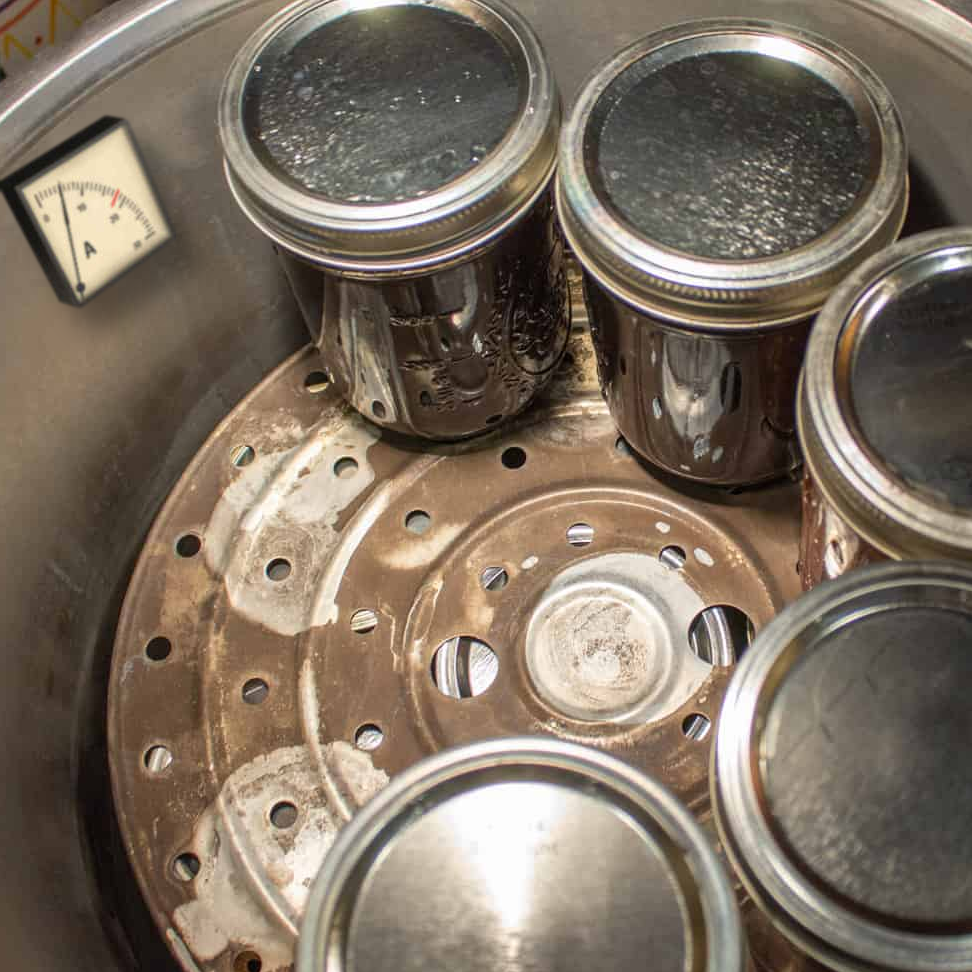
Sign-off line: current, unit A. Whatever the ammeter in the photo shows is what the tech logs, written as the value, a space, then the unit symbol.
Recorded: 5 A
